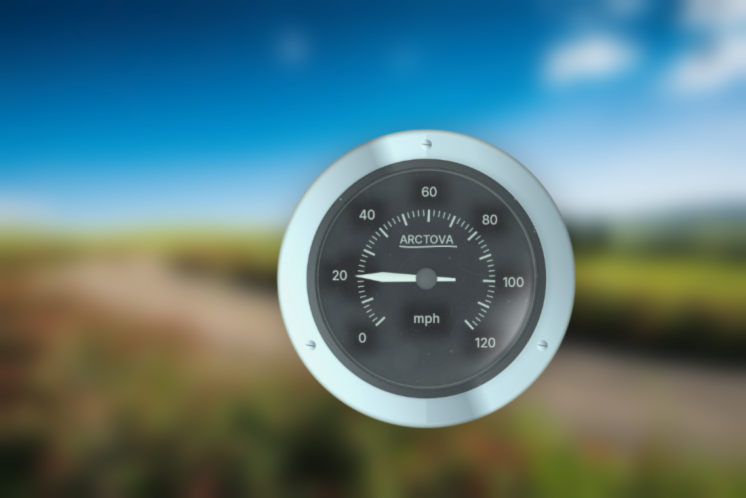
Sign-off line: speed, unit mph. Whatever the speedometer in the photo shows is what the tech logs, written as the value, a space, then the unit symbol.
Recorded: 20 mph
